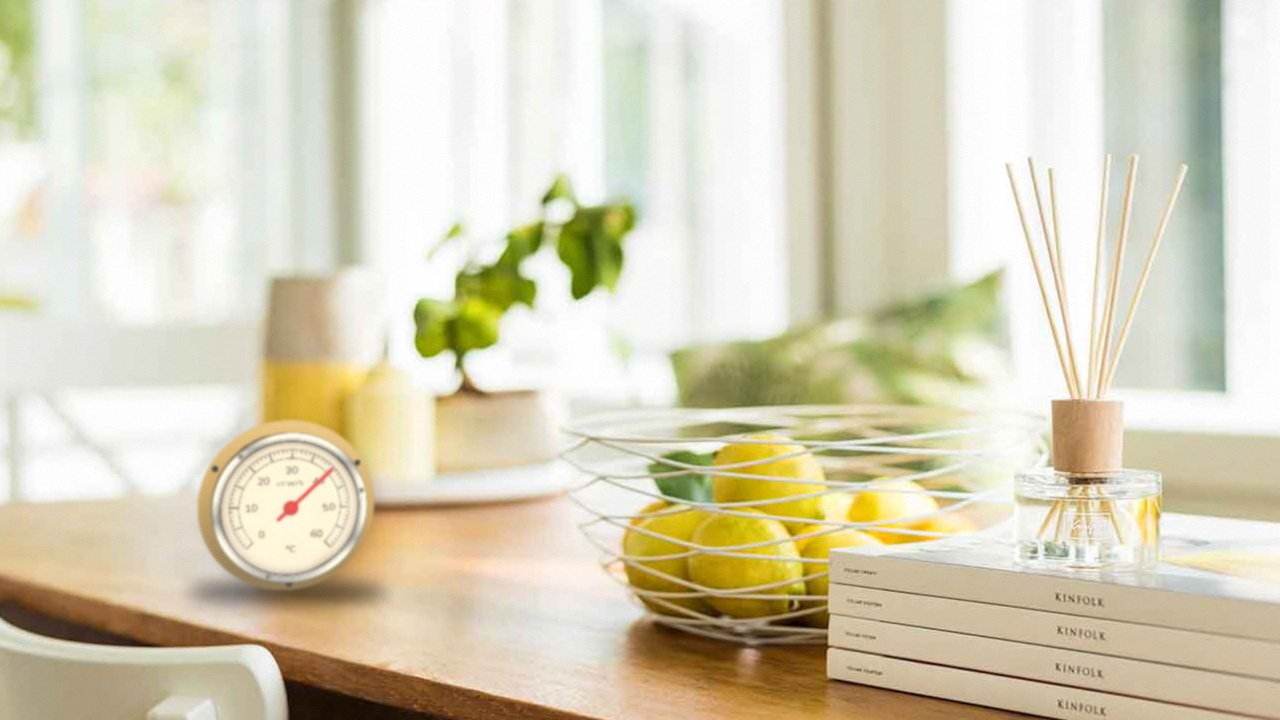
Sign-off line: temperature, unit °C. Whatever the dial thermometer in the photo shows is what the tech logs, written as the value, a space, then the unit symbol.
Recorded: 40 °C
